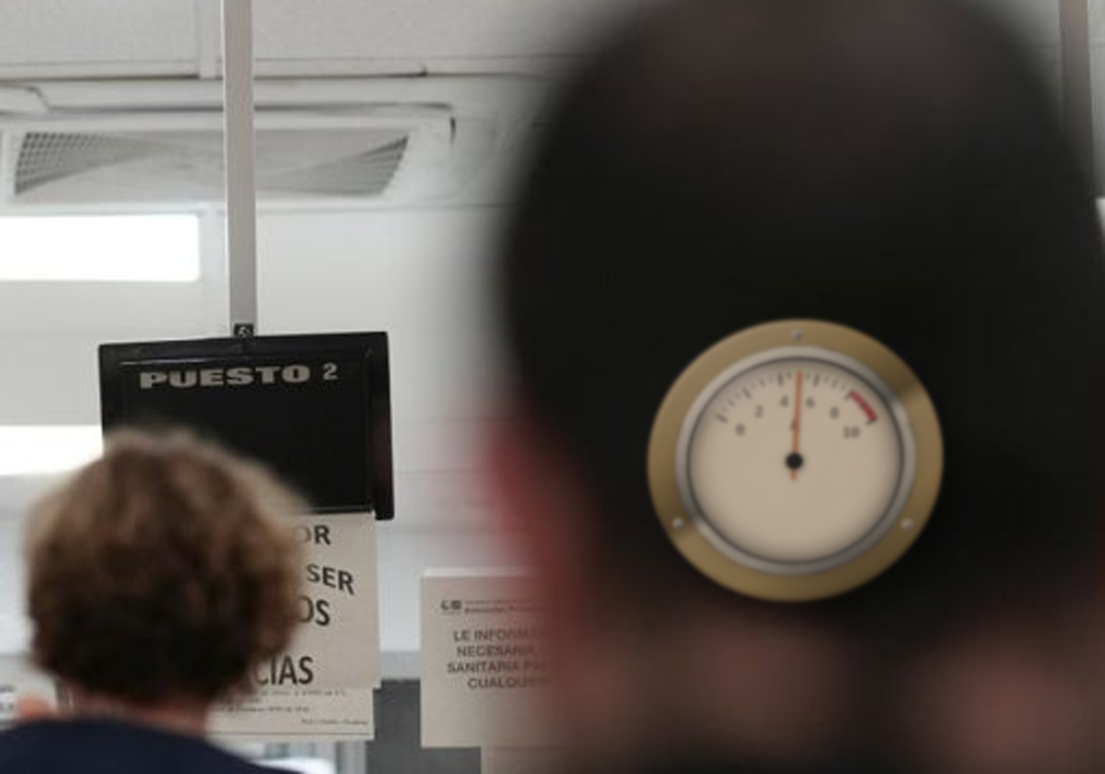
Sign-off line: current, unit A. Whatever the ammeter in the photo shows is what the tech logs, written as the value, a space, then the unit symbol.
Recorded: 5 A
